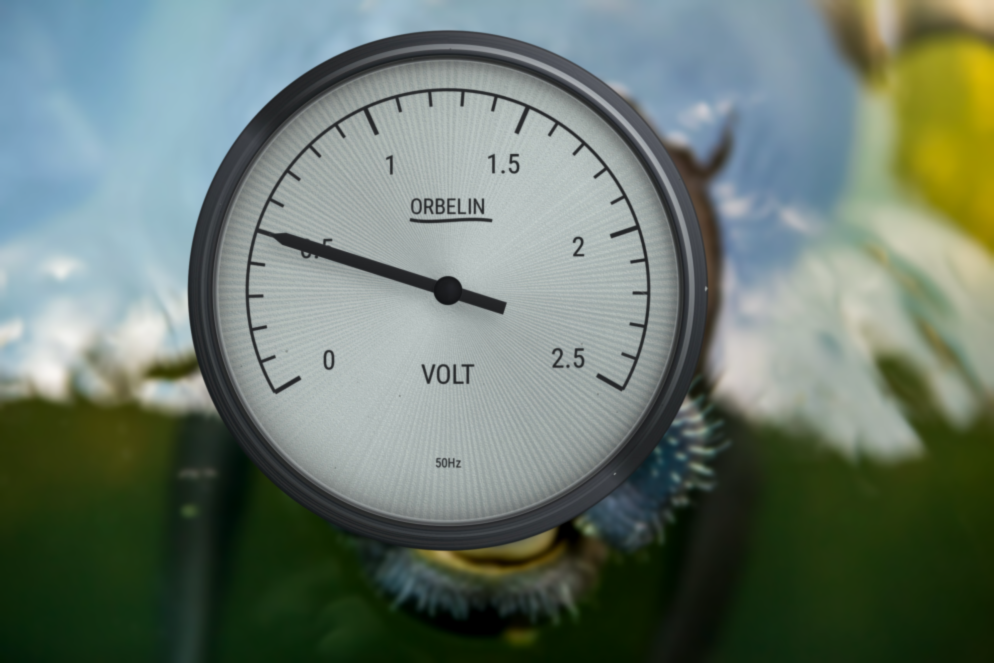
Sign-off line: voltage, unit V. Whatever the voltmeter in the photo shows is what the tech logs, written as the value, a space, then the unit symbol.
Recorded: 0.5 V
